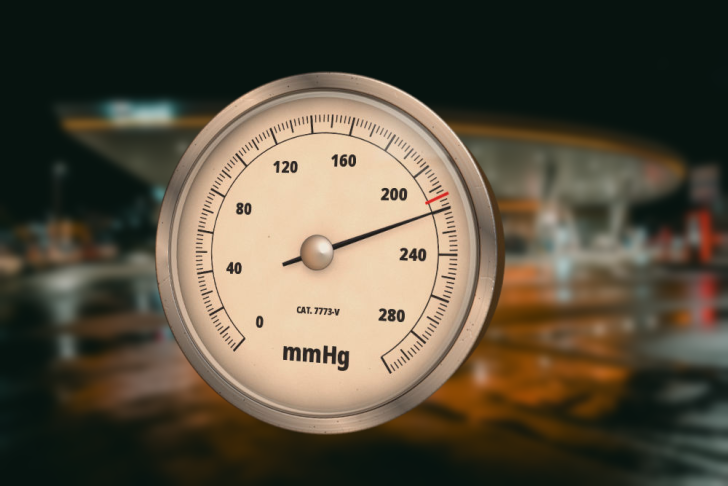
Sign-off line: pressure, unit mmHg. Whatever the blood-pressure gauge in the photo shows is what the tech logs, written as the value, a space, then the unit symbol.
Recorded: 220 mmHg
